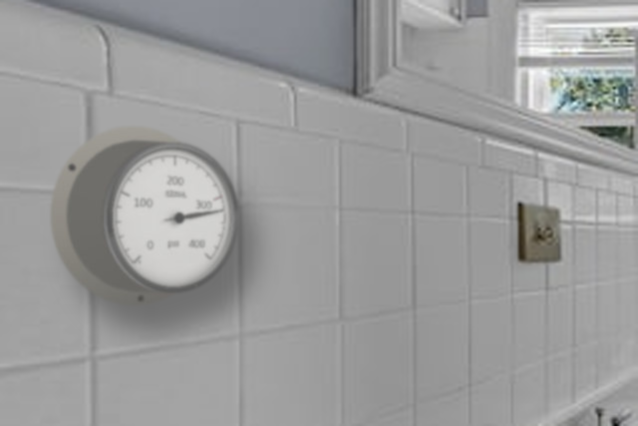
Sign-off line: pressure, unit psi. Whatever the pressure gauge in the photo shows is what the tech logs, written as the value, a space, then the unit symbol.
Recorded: 320 psi
